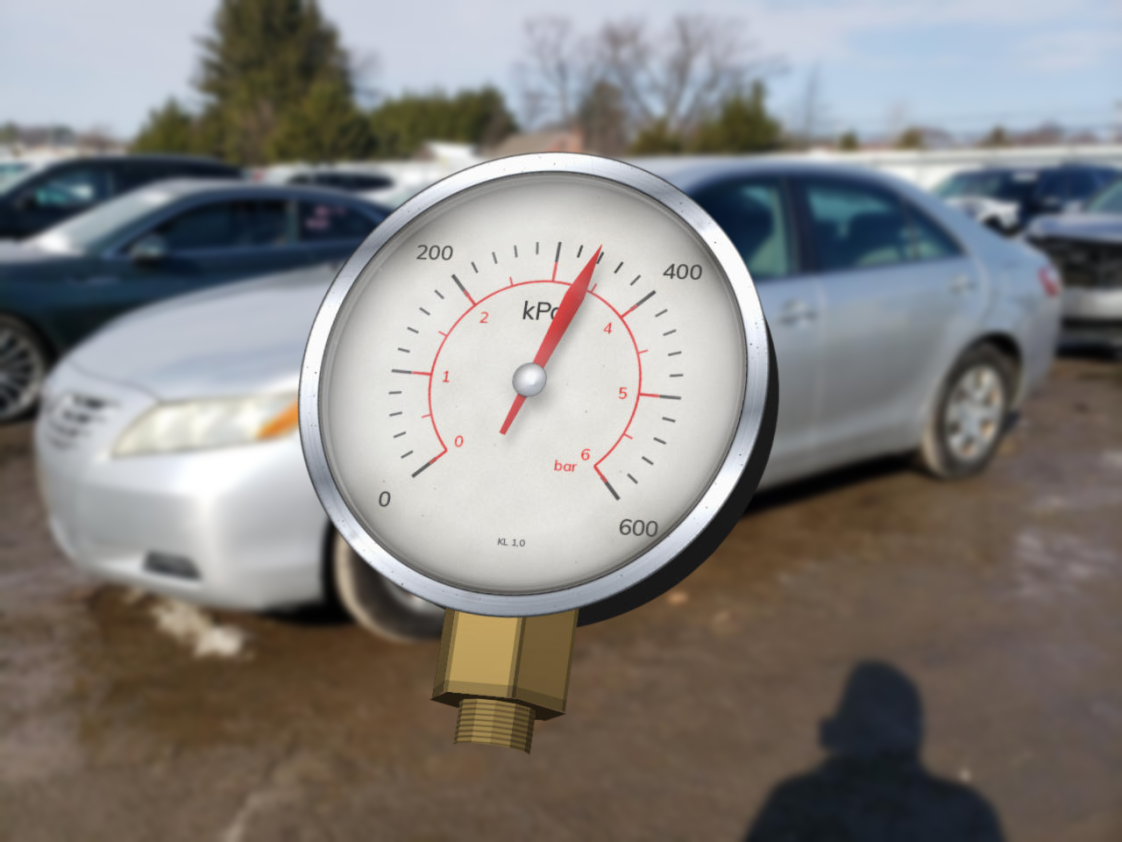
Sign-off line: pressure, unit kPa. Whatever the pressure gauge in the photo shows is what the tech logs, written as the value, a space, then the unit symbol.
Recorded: 340 kPa
